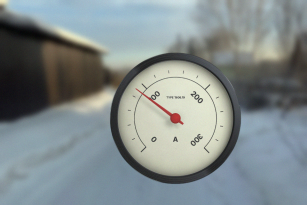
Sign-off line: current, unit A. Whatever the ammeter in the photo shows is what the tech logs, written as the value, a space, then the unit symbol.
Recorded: 90 A
